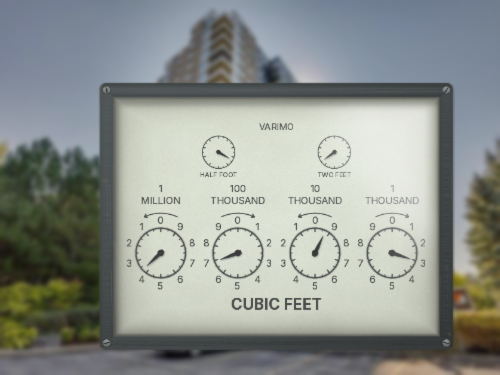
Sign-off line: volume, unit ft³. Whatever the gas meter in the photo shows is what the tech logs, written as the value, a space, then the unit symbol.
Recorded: 369300 ft³
